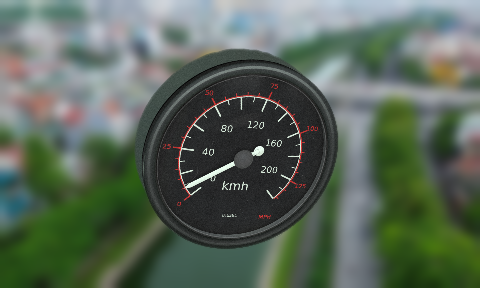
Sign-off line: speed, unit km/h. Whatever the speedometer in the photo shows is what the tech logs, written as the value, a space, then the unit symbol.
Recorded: 10 km/h
